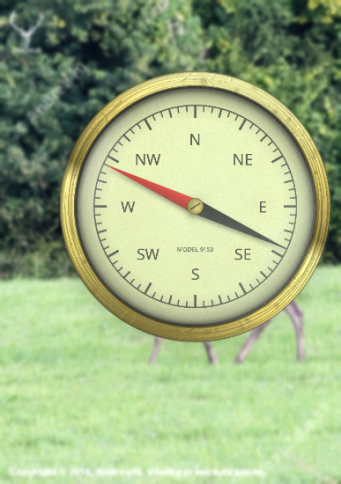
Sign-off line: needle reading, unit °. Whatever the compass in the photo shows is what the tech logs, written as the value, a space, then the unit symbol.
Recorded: 295 °
